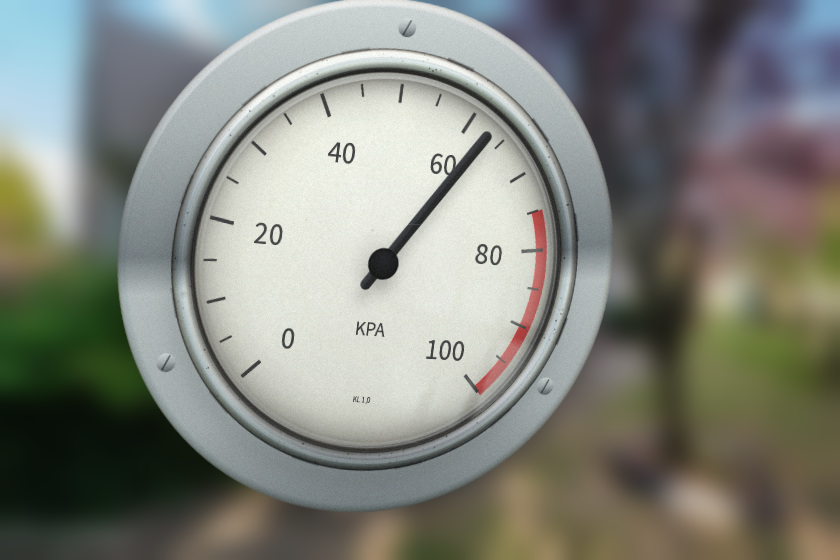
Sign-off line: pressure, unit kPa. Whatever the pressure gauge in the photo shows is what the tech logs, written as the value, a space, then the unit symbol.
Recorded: 62.5 kPa
